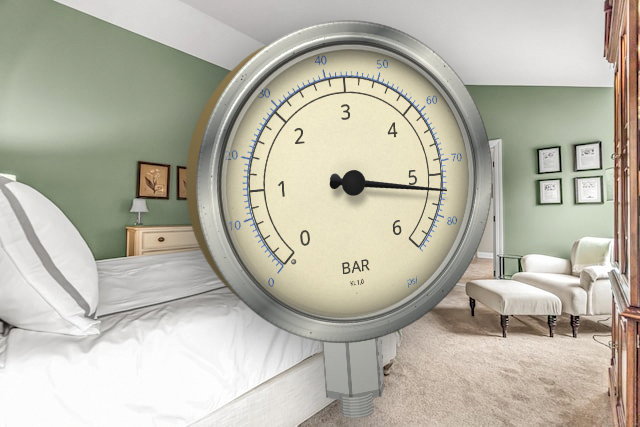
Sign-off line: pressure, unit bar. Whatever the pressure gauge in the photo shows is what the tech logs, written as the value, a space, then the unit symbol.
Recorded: 5.2 bar
